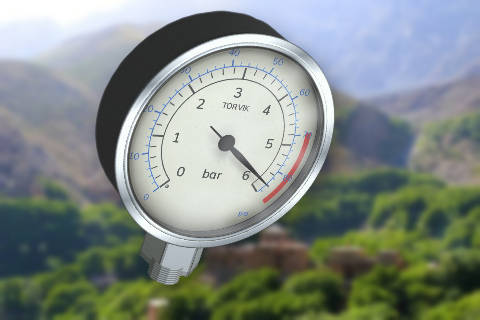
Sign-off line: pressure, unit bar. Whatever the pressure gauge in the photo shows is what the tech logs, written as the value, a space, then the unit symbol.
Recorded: 5.8 bar
